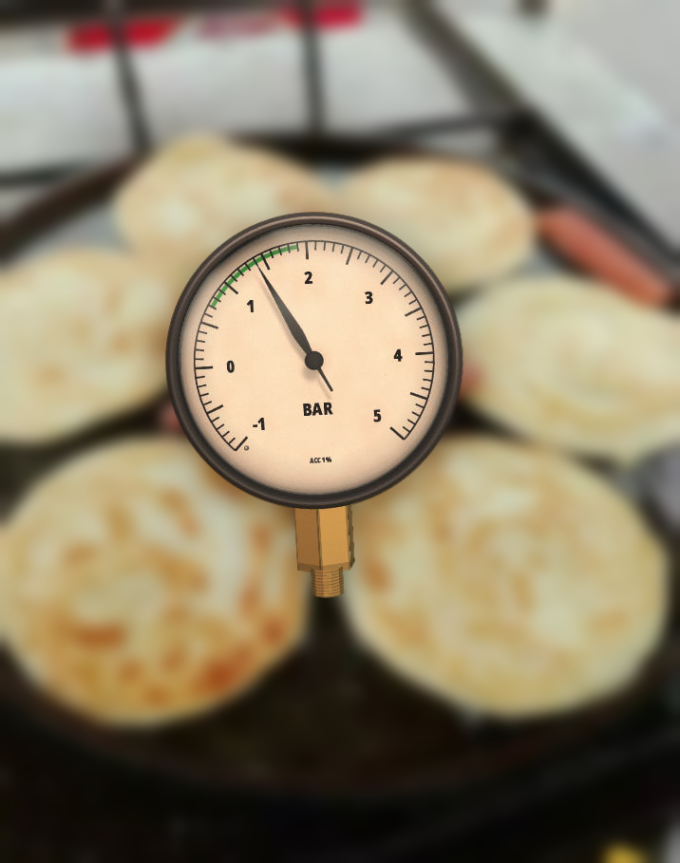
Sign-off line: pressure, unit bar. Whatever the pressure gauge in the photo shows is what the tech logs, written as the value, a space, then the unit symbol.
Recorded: 1.4 bar
